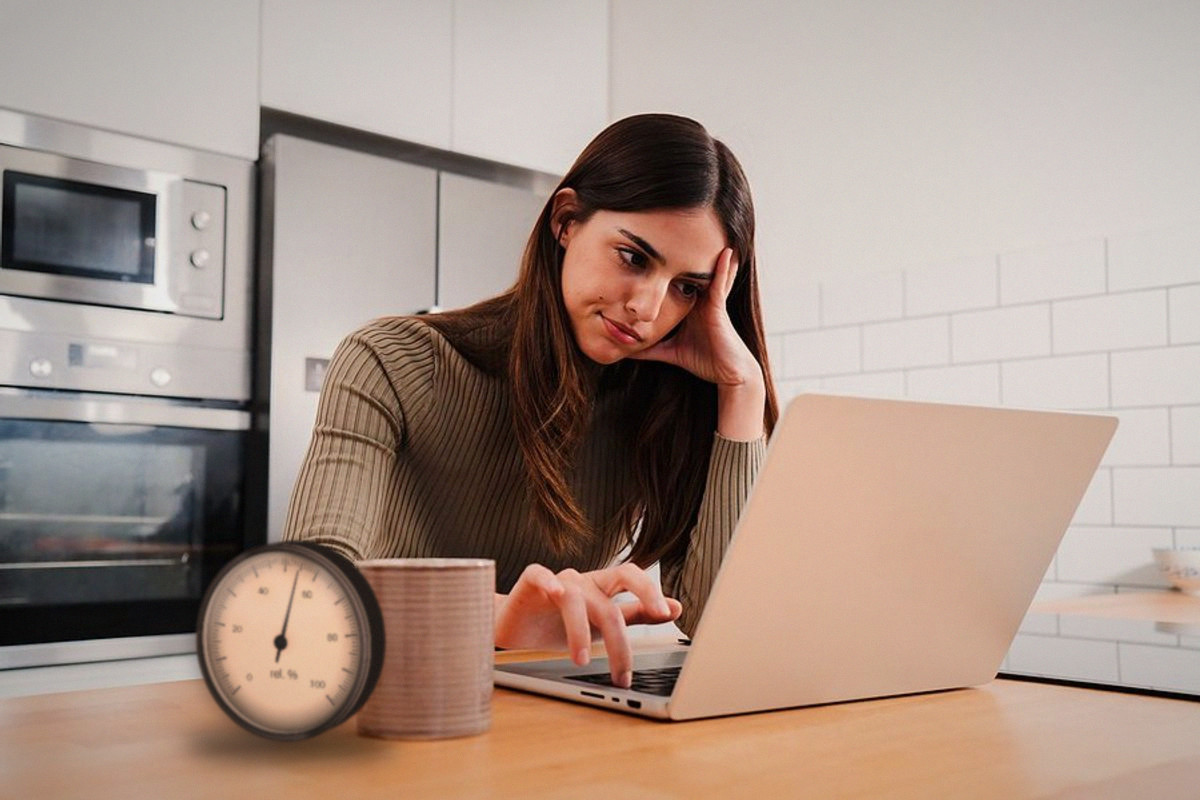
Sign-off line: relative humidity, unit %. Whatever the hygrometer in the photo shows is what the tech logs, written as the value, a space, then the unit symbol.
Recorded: 55 %
